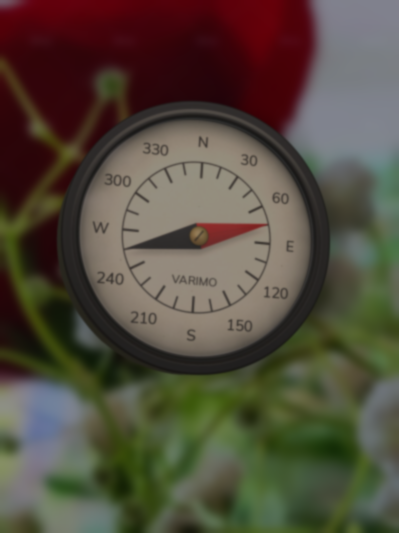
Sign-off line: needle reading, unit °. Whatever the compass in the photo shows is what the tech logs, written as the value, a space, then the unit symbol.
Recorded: 75 °
